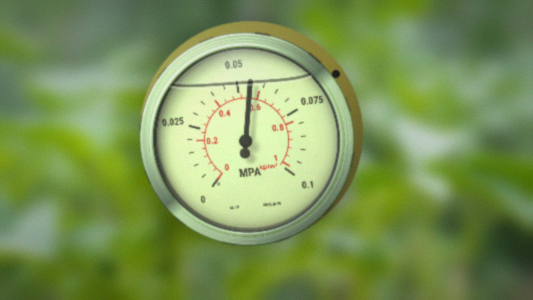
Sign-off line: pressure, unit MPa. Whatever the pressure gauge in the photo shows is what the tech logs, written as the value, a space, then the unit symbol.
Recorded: 0.055 MPa
